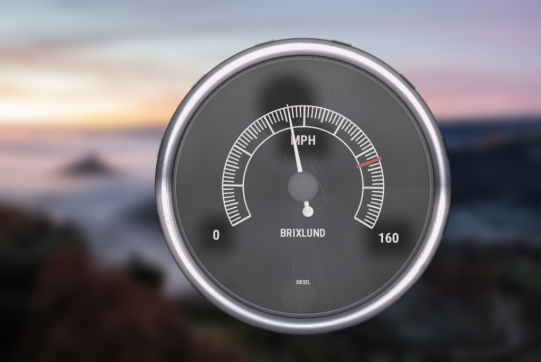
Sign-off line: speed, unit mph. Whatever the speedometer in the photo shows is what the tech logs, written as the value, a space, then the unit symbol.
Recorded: 72 mph
